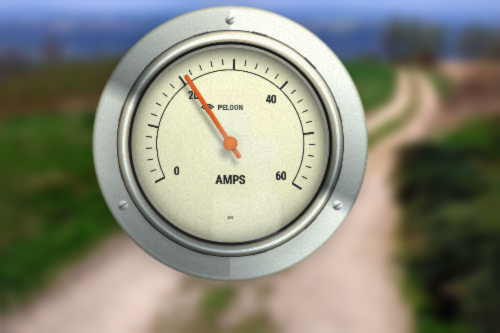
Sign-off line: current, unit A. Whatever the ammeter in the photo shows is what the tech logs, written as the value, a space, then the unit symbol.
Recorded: 21 A
